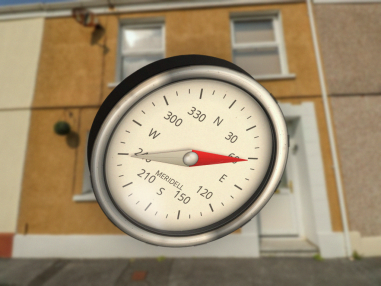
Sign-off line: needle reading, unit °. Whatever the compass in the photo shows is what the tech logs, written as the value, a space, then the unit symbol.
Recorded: 60 °
